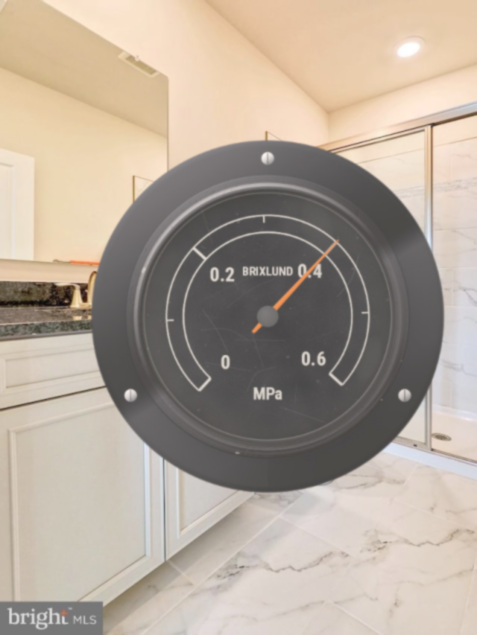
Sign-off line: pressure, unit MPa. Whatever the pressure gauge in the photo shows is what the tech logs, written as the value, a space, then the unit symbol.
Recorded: 0.4 MPa
